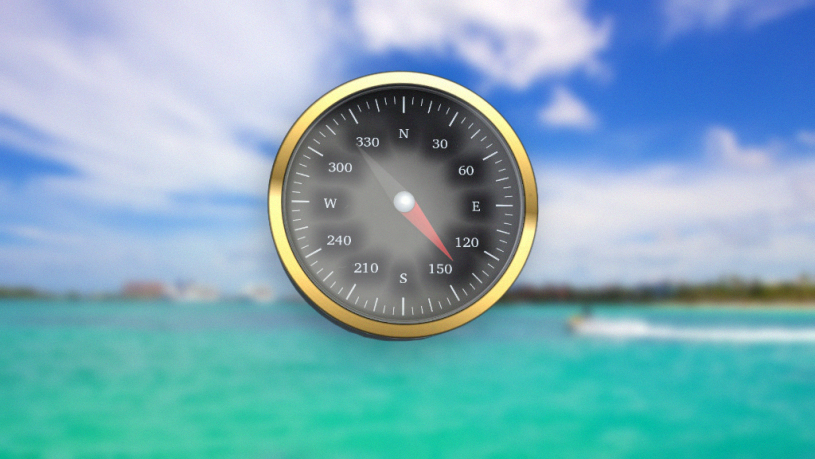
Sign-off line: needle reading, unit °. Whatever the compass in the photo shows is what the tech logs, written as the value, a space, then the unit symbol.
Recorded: 140 °
